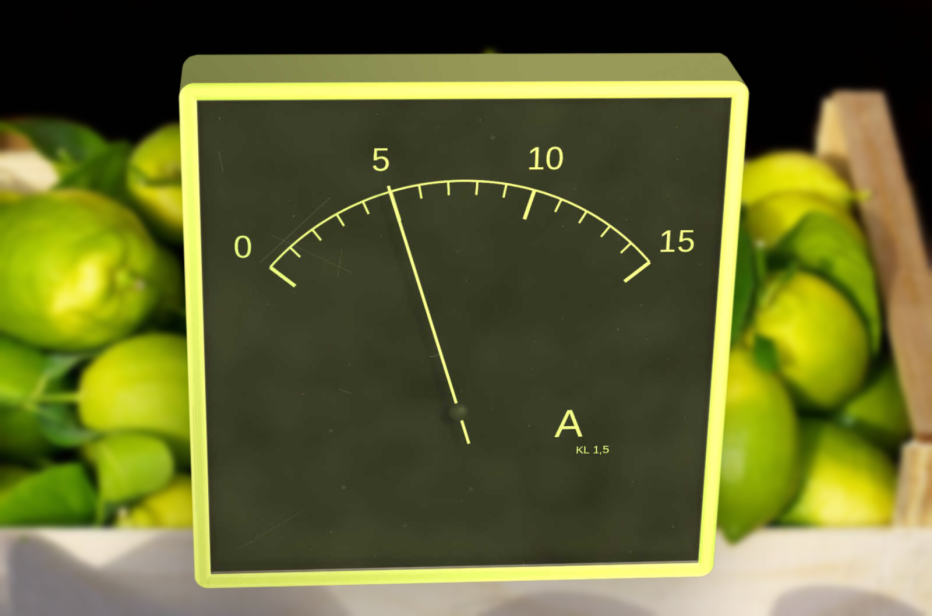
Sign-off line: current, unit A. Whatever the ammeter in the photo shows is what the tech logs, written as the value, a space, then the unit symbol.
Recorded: 5 A
